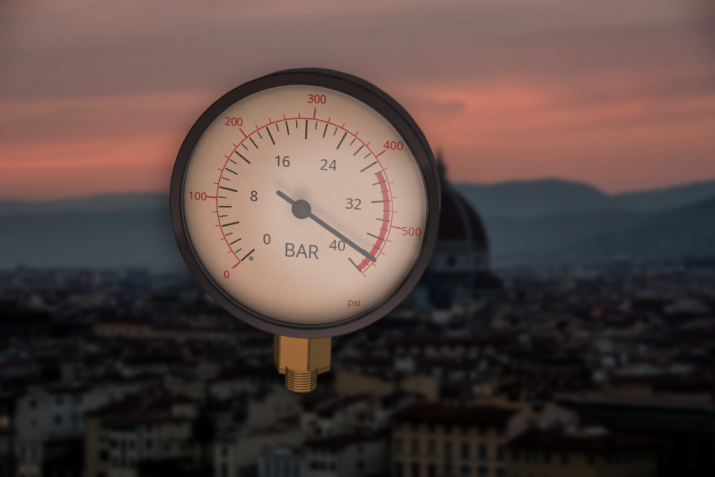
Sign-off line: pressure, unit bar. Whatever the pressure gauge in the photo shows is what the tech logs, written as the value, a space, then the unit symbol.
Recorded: 38 bar
